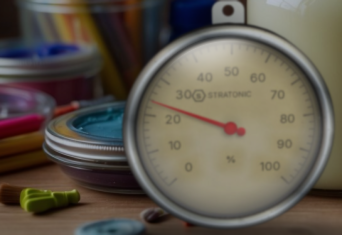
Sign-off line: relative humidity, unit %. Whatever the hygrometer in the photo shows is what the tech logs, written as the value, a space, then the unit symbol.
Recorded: 24 %
